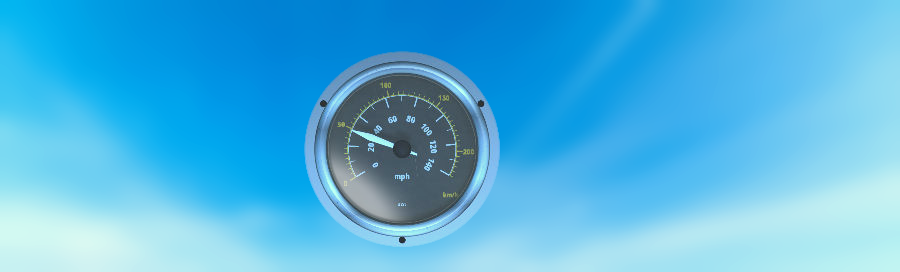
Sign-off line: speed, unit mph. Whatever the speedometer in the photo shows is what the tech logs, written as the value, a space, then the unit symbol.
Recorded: 30 mph
